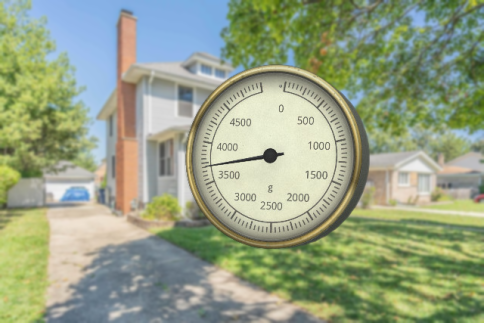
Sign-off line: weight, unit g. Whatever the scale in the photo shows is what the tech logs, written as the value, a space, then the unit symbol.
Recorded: 3700 g
